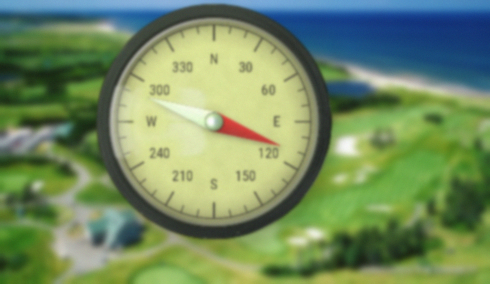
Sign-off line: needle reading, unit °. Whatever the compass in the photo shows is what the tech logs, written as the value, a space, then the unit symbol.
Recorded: 110 °
